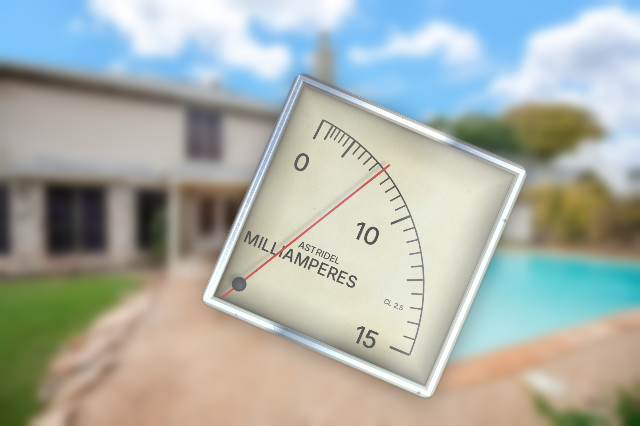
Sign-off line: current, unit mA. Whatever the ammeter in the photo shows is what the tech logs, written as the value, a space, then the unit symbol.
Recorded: 7.5 mA
